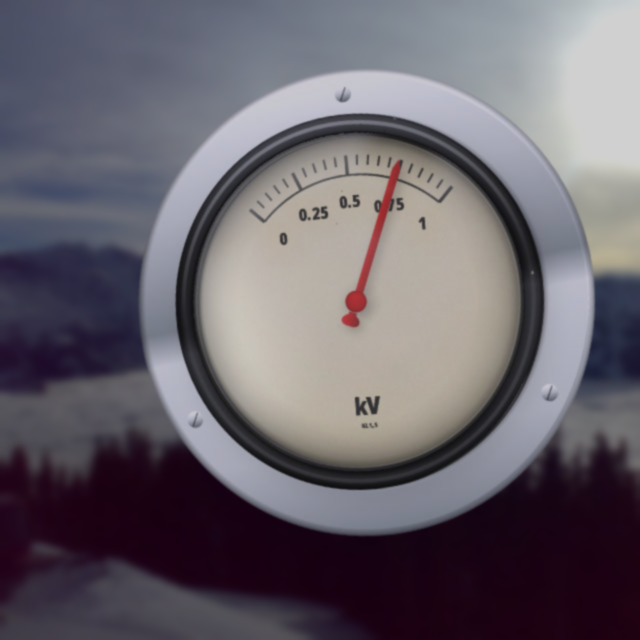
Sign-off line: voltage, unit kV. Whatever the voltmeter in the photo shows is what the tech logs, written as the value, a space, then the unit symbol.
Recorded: 0.75 kV
